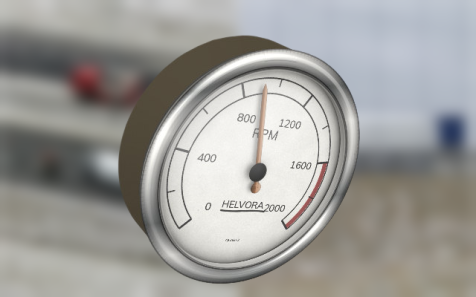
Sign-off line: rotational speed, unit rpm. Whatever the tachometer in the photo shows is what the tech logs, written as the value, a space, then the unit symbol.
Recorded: 900 rpm
